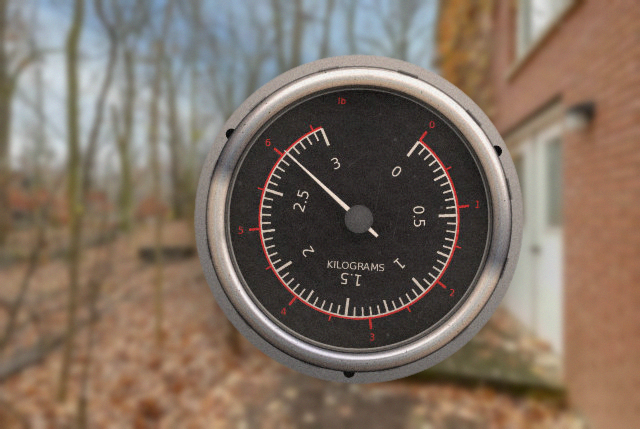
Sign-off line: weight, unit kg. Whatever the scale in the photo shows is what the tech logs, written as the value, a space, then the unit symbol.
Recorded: 2.75 kg
